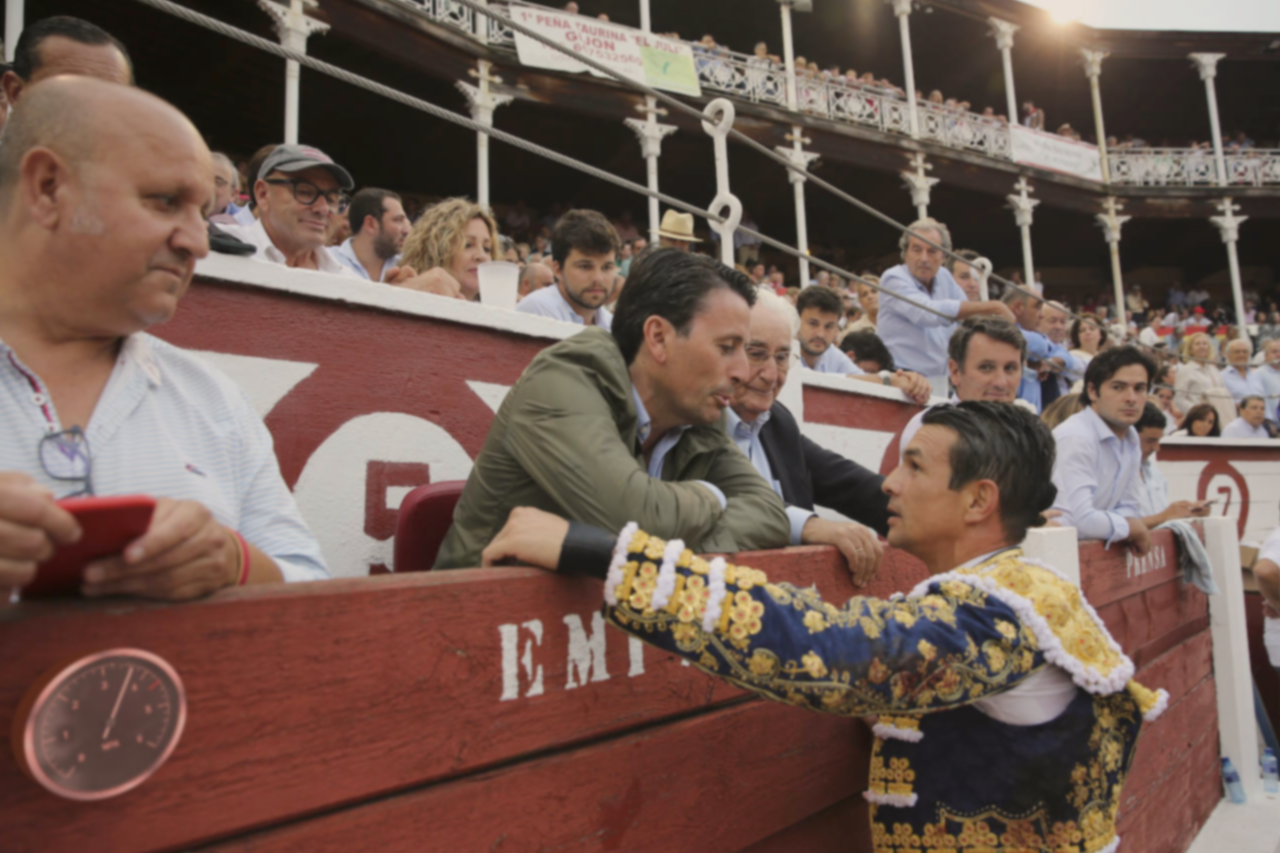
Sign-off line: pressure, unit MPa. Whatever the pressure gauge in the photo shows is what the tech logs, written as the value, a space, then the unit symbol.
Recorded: 3.6 MPa
